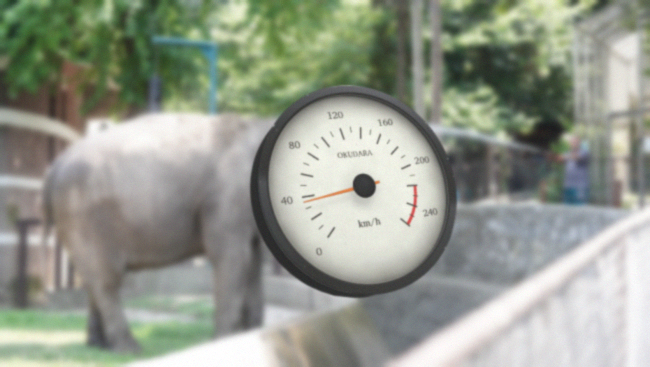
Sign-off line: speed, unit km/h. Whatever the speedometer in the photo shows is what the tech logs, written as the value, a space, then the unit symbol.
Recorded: 35 km/h
